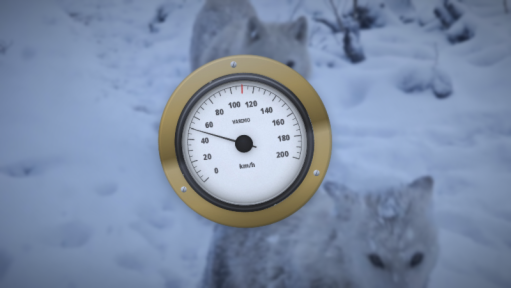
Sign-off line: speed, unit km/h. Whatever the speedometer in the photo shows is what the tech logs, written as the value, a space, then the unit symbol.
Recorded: 50 km/h
